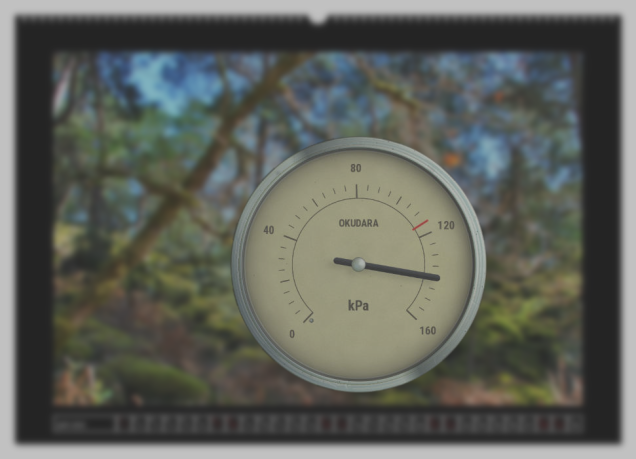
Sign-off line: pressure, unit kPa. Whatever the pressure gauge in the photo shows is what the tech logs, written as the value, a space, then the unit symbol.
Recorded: 140 kPa
